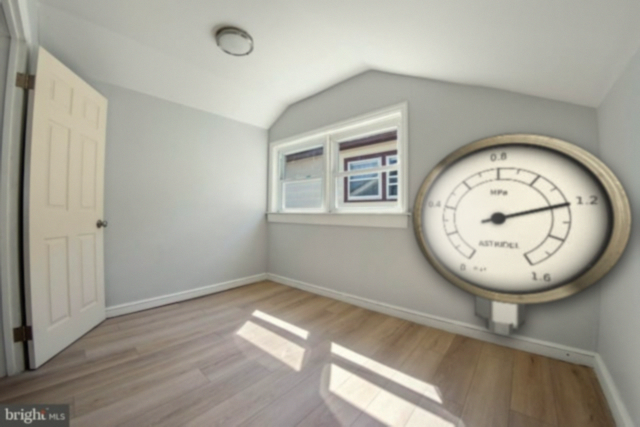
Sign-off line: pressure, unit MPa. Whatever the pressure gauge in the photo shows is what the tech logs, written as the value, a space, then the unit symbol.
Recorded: 1.2 MPa
